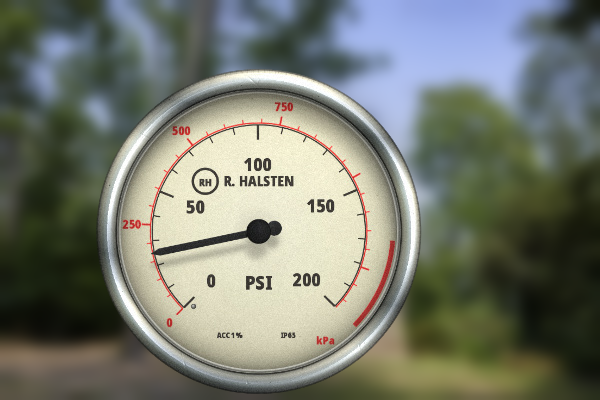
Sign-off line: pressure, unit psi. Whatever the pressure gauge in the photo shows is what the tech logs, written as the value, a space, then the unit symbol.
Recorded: 25 psi
